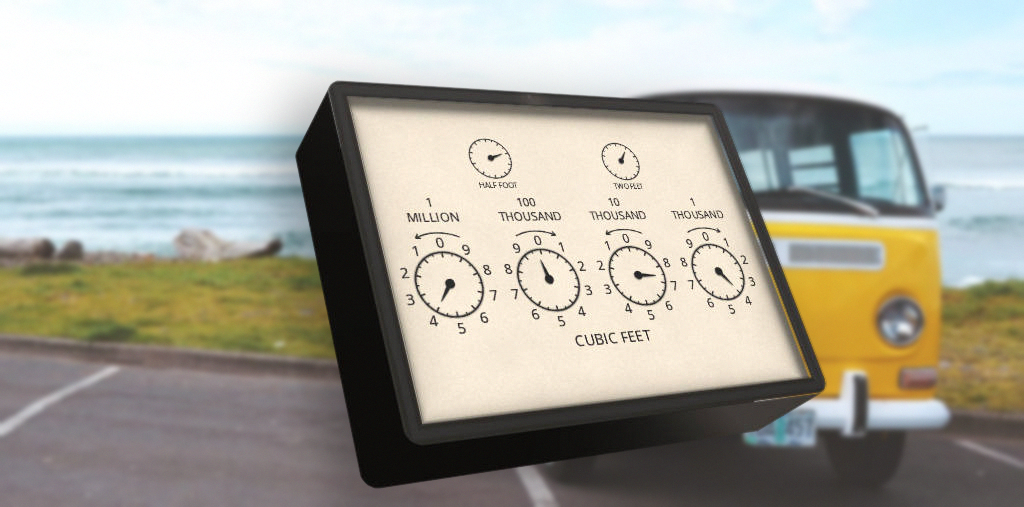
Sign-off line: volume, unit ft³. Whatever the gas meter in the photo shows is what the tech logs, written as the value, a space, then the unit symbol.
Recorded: 397400 ft³
